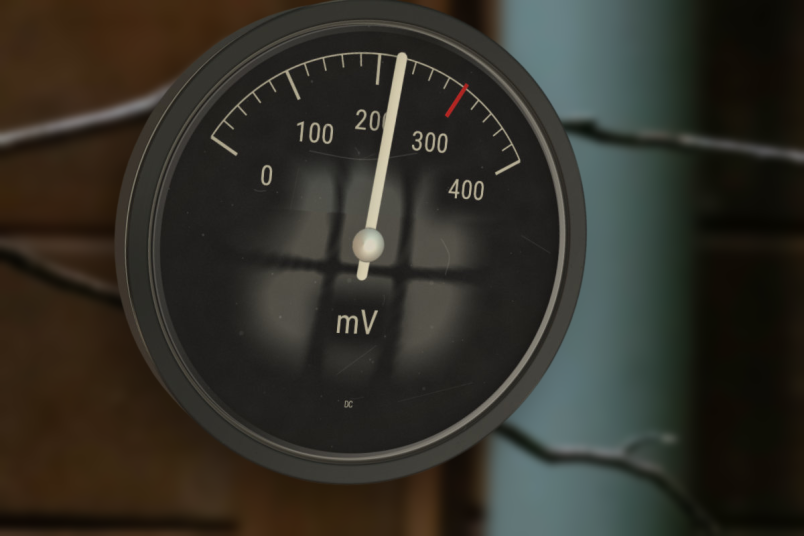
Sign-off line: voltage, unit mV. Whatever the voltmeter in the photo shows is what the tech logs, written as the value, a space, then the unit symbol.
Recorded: 220 mV
